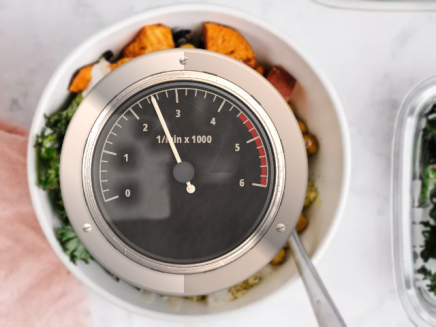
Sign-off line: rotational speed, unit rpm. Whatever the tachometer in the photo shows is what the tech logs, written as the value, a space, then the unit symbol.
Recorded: 2500 rpm
